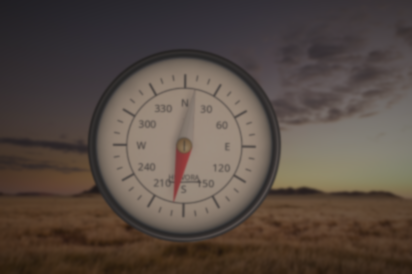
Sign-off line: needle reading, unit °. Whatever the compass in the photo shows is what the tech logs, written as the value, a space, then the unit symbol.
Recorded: 190 °
